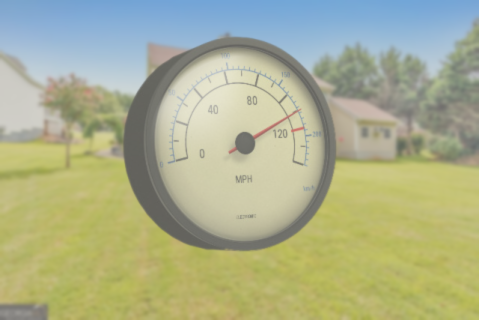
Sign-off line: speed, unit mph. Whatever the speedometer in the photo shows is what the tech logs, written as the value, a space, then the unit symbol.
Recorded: 110 mph
